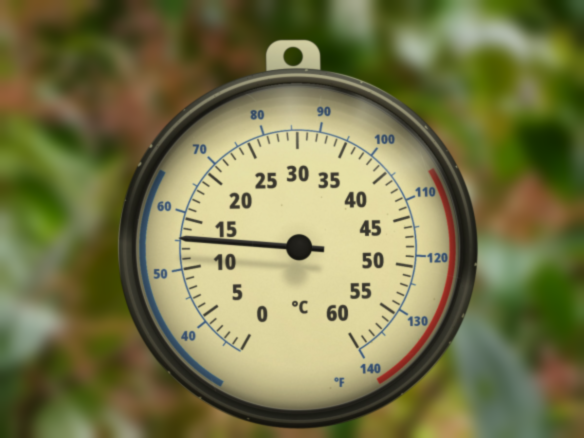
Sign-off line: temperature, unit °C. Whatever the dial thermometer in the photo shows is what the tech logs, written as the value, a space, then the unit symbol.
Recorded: 13 °C
